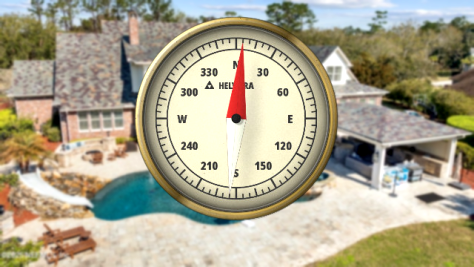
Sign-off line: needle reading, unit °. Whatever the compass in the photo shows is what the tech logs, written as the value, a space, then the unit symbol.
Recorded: 5 °
